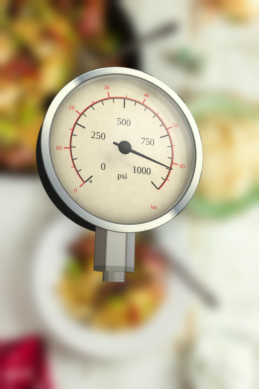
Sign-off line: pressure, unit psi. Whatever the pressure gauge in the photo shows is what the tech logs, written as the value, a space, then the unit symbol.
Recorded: 900 psi
